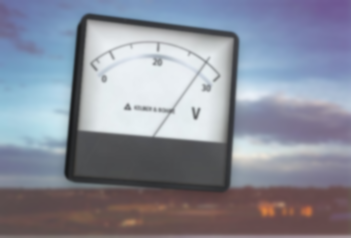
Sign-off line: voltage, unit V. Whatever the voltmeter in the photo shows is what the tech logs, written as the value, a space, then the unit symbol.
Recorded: 27.5 V
